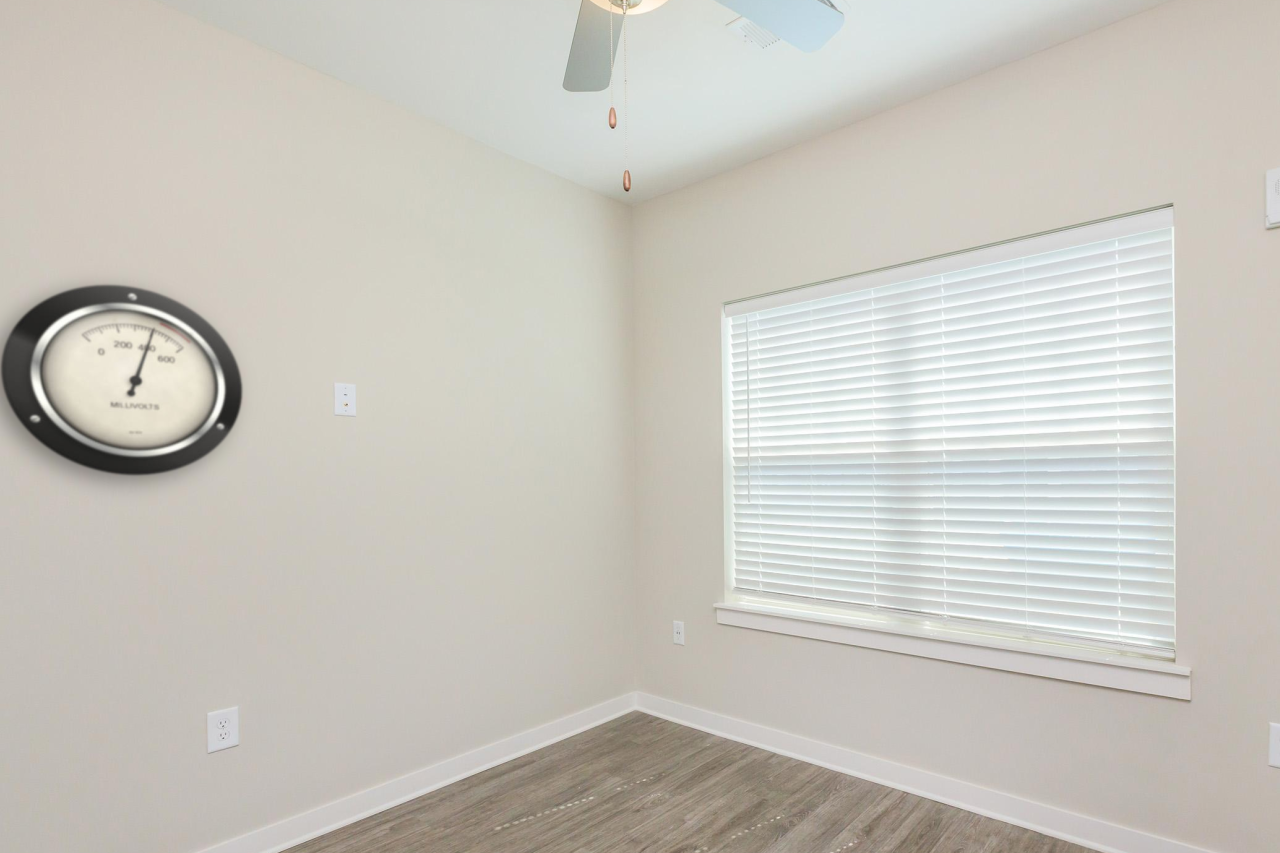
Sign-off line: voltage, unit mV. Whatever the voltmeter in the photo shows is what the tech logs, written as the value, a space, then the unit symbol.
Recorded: 400 mV
